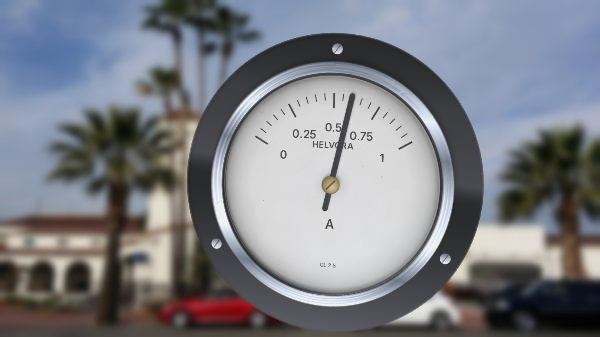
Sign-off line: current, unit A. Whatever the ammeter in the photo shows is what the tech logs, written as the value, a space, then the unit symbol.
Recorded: 0.6 A
